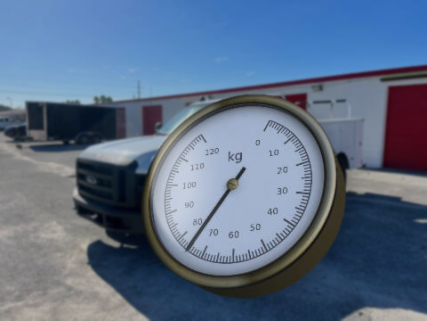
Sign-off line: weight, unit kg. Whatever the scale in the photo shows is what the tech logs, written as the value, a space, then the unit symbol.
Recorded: 75 kg
